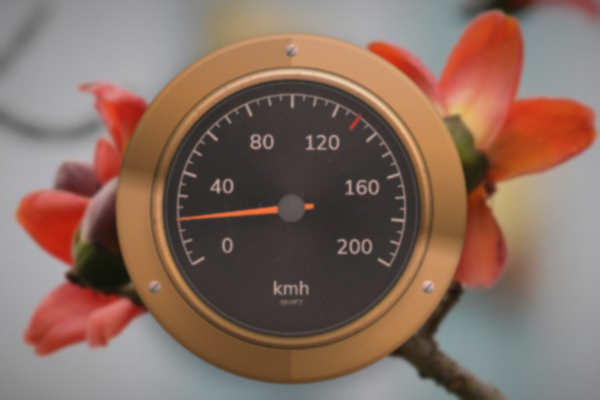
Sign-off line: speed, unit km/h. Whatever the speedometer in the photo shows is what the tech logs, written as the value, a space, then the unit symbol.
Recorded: 20 km/h
